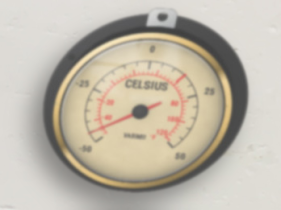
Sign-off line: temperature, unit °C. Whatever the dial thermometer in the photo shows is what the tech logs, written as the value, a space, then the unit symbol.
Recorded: -45 °C
